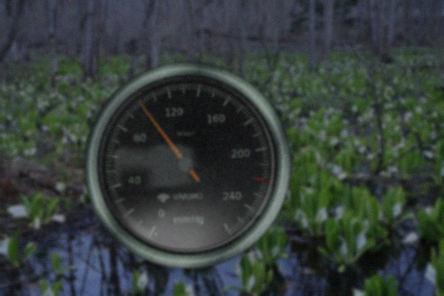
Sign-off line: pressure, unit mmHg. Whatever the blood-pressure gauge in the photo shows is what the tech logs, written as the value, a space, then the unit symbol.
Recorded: 100 mmHg
